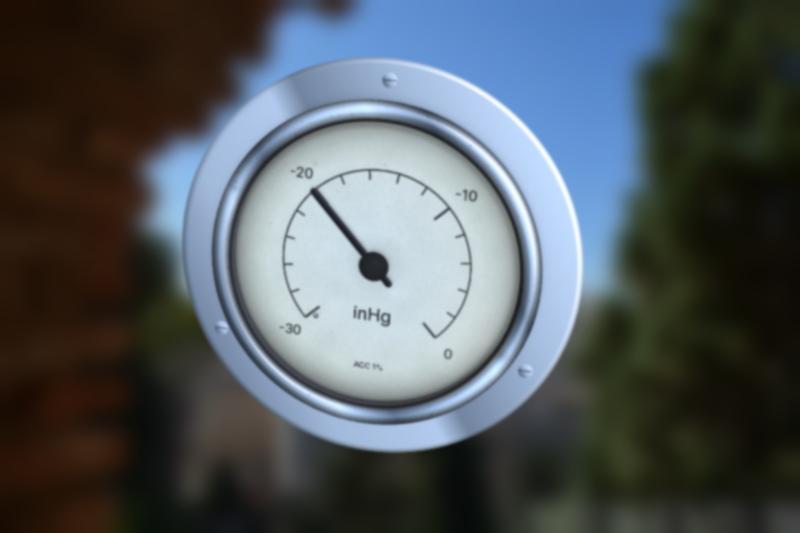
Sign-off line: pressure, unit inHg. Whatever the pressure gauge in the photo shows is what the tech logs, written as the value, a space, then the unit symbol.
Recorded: -20 inHg
